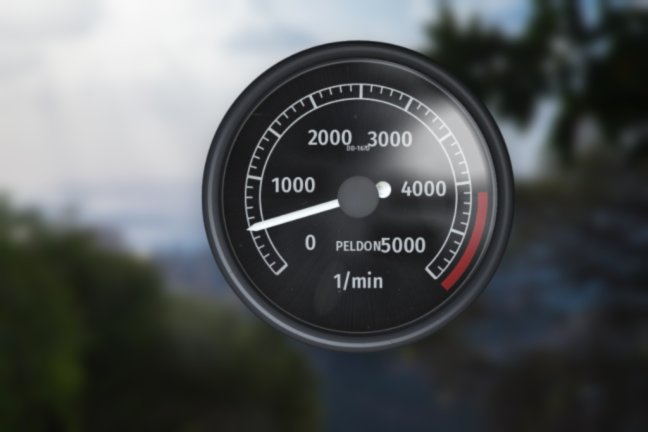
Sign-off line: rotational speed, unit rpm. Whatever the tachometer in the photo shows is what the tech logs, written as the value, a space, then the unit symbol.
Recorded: 500 rpm
